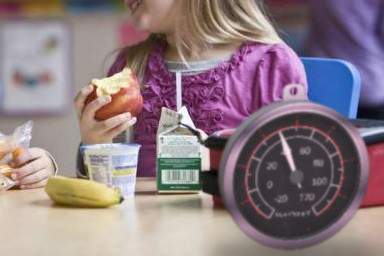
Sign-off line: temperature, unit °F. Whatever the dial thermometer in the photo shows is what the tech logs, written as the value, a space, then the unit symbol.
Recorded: 40 °F
